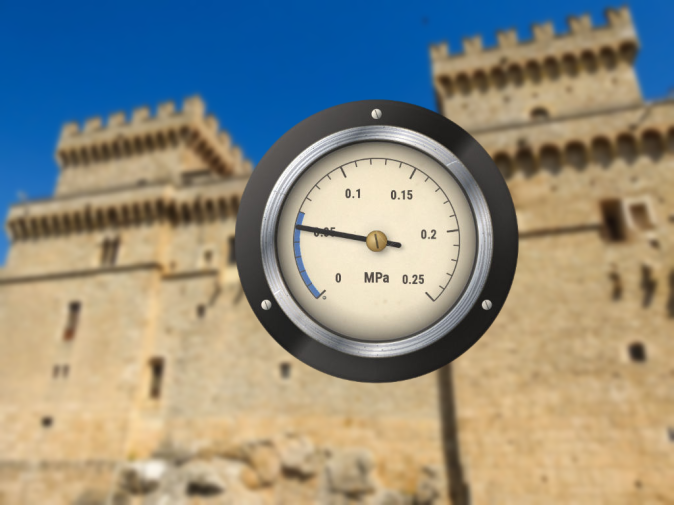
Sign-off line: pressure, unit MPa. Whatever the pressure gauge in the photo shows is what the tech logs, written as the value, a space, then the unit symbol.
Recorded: 0.05 MPa
